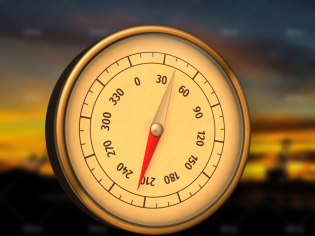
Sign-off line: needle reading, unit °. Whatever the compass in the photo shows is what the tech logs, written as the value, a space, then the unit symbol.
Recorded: 220 °
